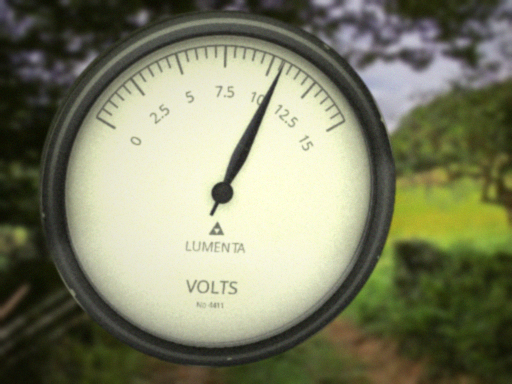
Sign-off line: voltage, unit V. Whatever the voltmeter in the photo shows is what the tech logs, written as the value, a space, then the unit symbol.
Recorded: 10.5 V
